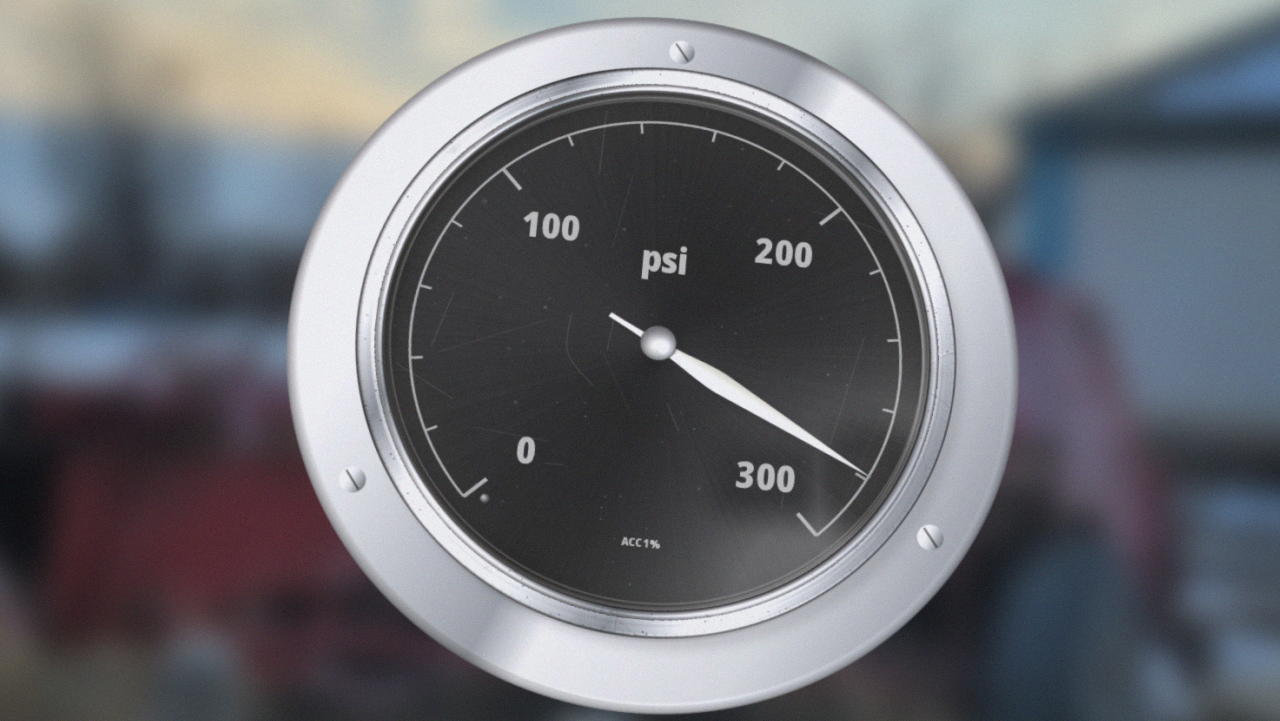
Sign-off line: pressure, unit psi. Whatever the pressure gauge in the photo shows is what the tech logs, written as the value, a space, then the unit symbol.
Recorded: 280 psi
